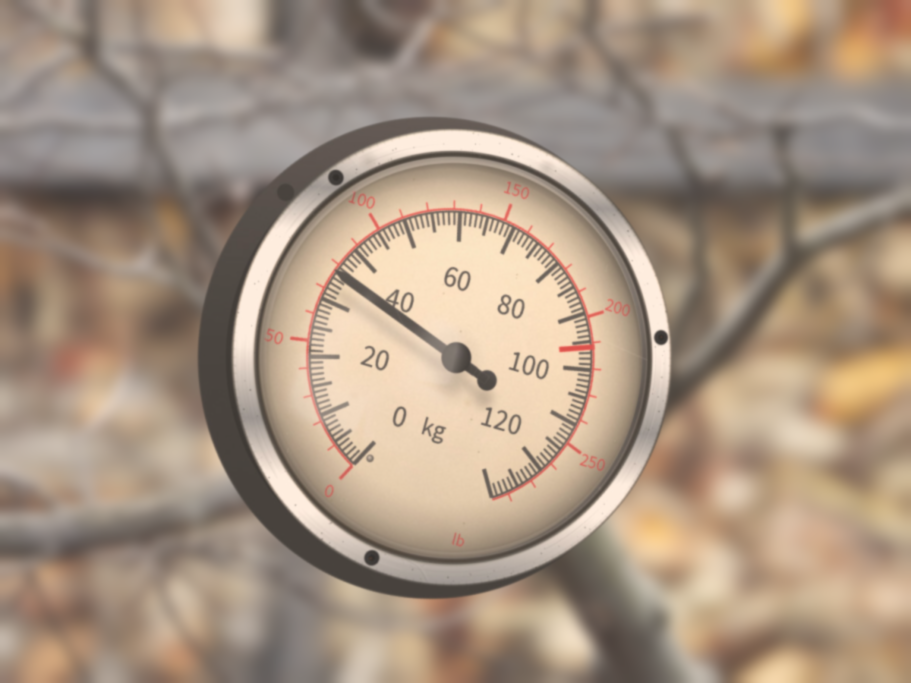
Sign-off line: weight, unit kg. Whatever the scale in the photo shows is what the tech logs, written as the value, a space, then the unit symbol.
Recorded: 35 kg
